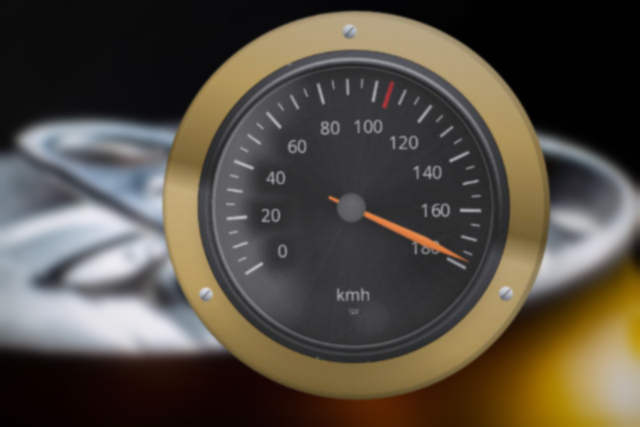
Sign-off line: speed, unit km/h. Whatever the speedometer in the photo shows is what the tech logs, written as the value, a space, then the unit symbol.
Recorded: 177.5 km/h
